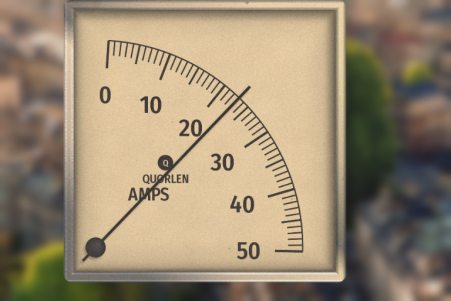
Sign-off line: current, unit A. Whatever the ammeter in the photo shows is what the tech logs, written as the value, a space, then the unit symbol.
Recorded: 23 A
